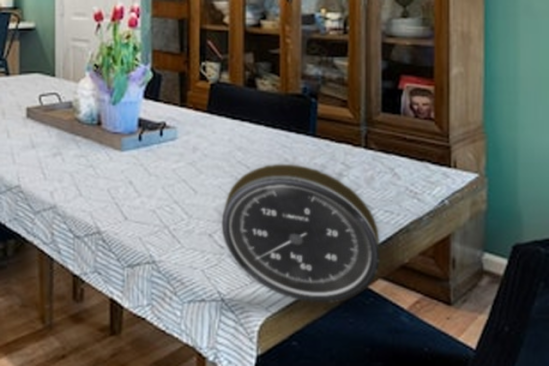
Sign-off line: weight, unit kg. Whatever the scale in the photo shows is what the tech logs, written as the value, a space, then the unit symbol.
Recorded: 85 kg
